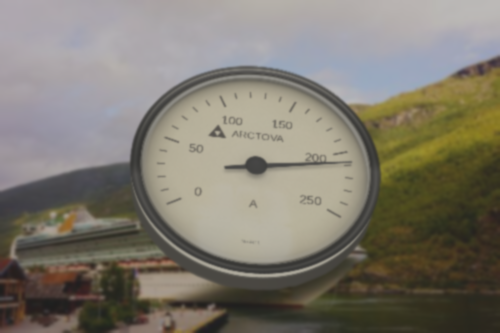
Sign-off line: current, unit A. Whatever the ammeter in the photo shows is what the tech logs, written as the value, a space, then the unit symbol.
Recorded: 210 A
